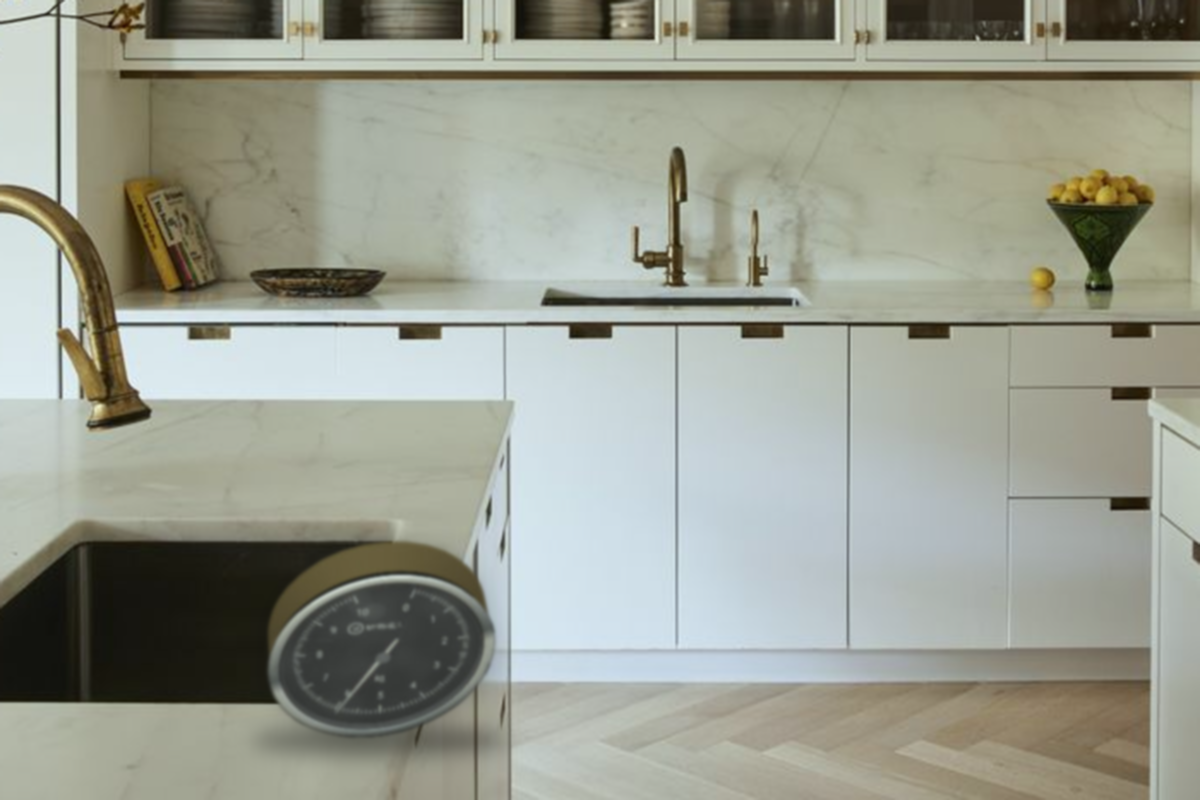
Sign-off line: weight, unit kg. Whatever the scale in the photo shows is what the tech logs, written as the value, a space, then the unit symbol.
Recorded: 6 kg
